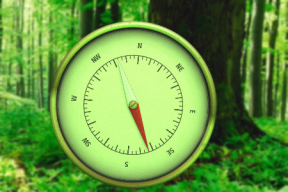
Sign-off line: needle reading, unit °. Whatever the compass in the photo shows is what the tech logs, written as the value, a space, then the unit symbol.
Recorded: 155 °
